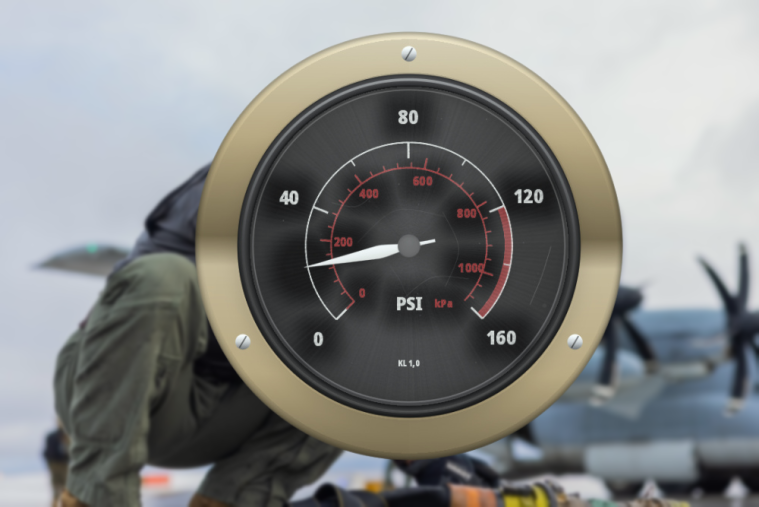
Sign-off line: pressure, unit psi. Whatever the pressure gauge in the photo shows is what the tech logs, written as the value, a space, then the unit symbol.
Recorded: 20 psi
